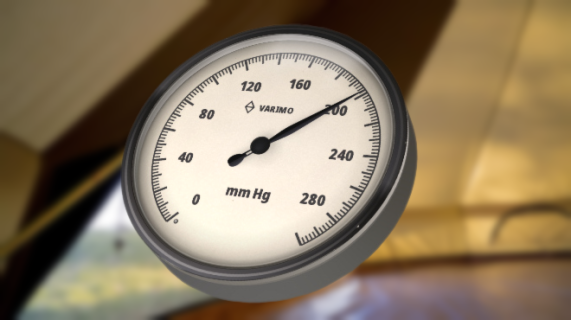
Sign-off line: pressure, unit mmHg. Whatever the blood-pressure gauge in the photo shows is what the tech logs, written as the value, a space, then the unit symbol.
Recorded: 200 mmHg
